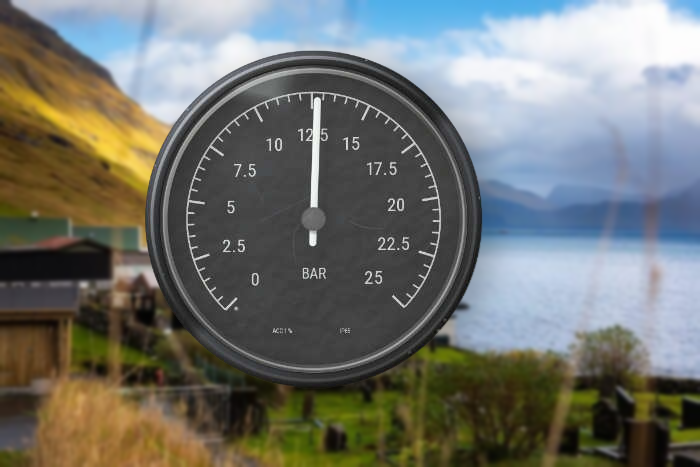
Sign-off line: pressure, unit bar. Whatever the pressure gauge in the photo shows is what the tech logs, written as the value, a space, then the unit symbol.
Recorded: 12.75 bar
